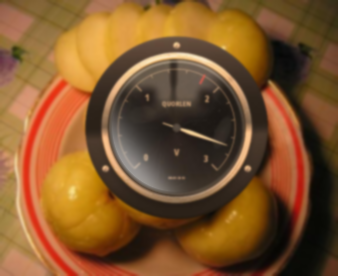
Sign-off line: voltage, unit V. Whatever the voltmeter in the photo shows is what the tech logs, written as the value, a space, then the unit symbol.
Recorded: 2.7 V
